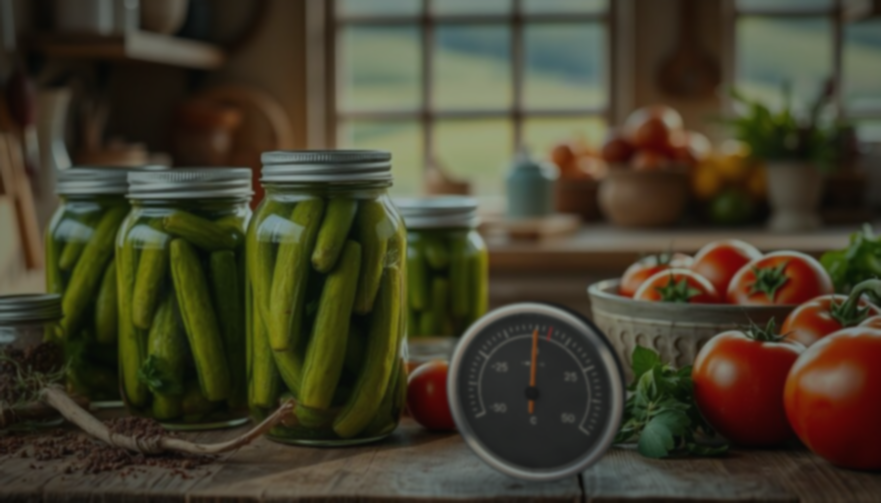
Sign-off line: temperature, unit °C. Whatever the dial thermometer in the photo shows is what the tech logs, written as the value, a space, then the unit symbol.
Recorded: 0 °C
